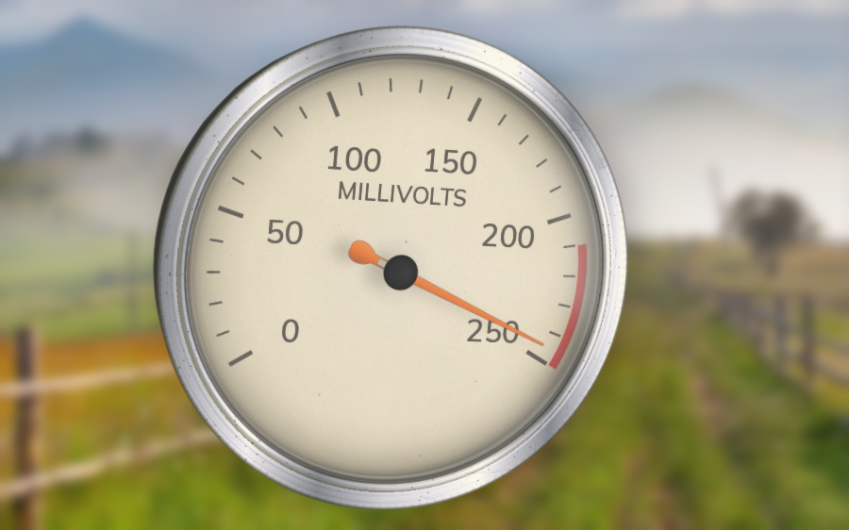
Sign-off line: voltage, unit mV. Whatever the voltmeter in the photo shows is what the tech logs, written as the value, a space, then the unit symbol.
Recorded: 245 mV
